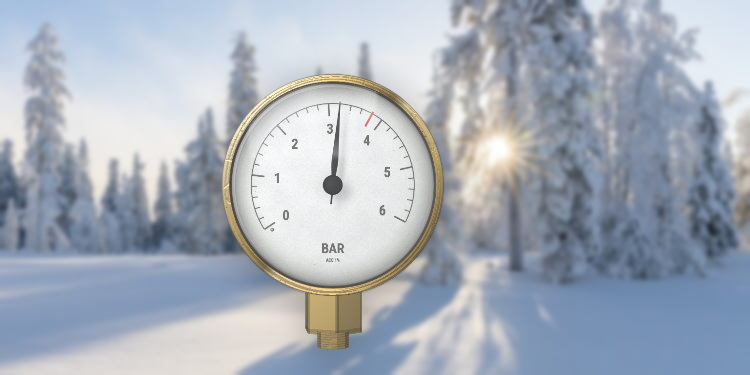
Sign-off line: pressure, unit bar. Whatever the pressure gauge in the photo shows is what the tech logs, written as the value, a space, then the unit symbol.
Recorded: 3.2 bar
